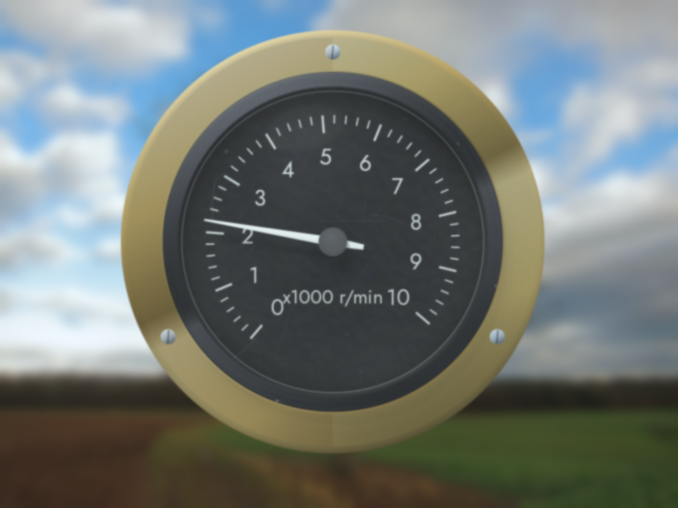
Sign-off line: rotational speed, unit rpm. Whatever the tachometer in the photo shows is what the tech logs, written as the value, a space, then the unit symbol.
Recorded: 2200 rpm
